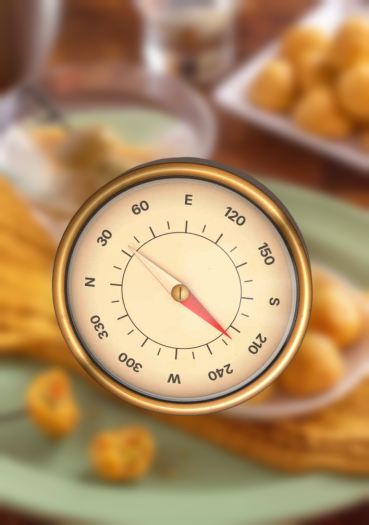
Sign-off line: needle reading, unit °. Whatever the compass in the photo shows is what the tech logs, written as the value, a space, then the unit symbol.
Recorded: 217.5 °
